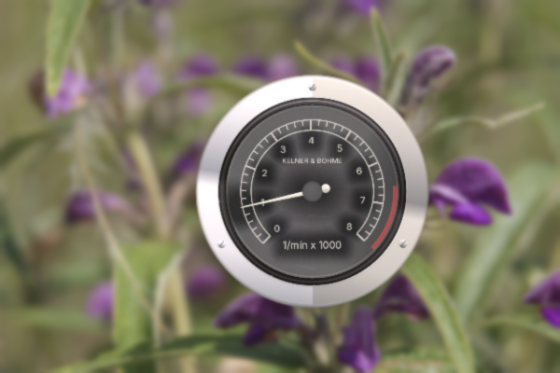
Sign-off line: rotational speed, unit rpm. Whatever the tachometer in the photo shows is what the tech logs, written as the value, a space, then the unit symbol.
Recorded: 1000 rpm
